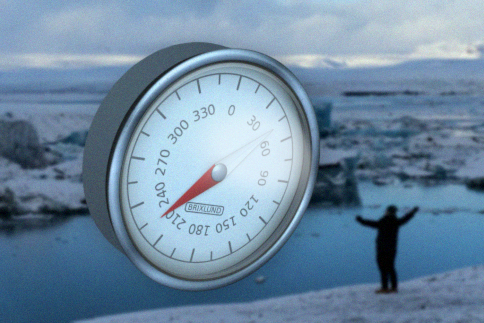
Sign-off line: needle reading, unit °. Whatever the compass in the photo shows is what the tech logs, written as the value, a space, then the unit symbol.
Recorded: 225 °
